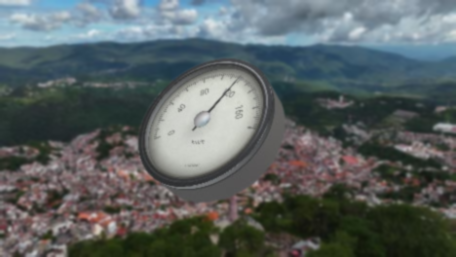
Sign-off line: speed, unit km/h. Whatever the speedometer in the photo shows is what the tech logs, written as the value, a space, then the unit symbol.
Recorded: 120 km/h
